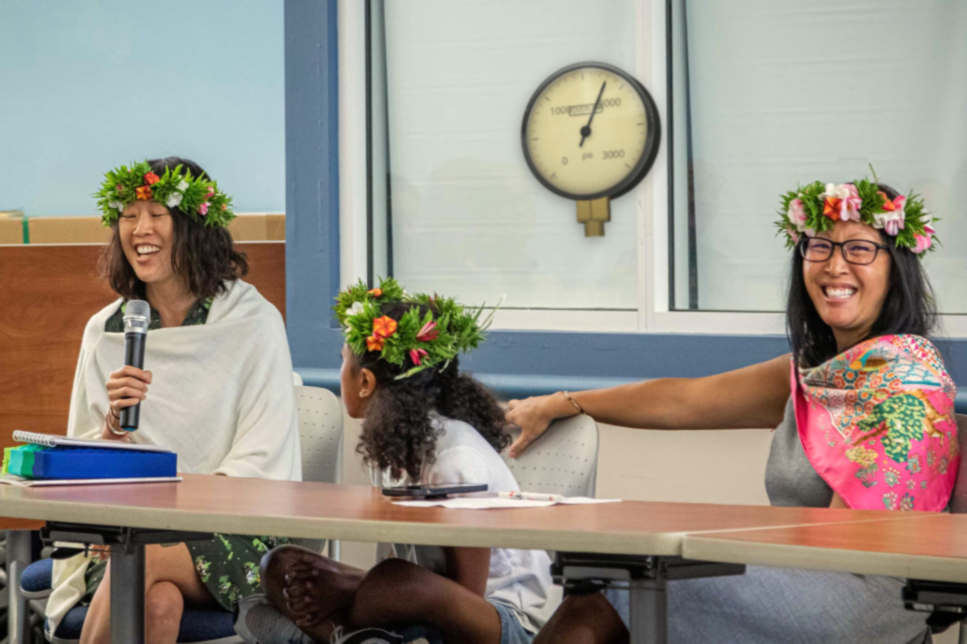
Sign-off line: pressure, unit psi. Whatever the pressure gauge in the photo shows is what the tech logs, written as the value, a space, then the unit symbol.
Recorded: 1800 psi
